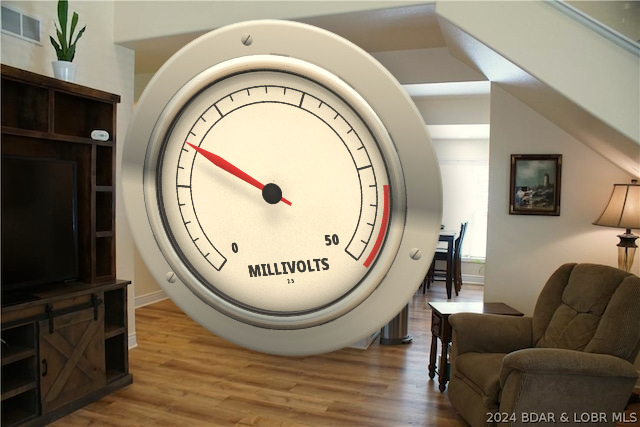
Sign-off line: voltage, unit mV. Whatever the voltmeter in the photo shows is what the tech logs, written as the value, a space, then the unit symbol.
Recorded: 15 mV
